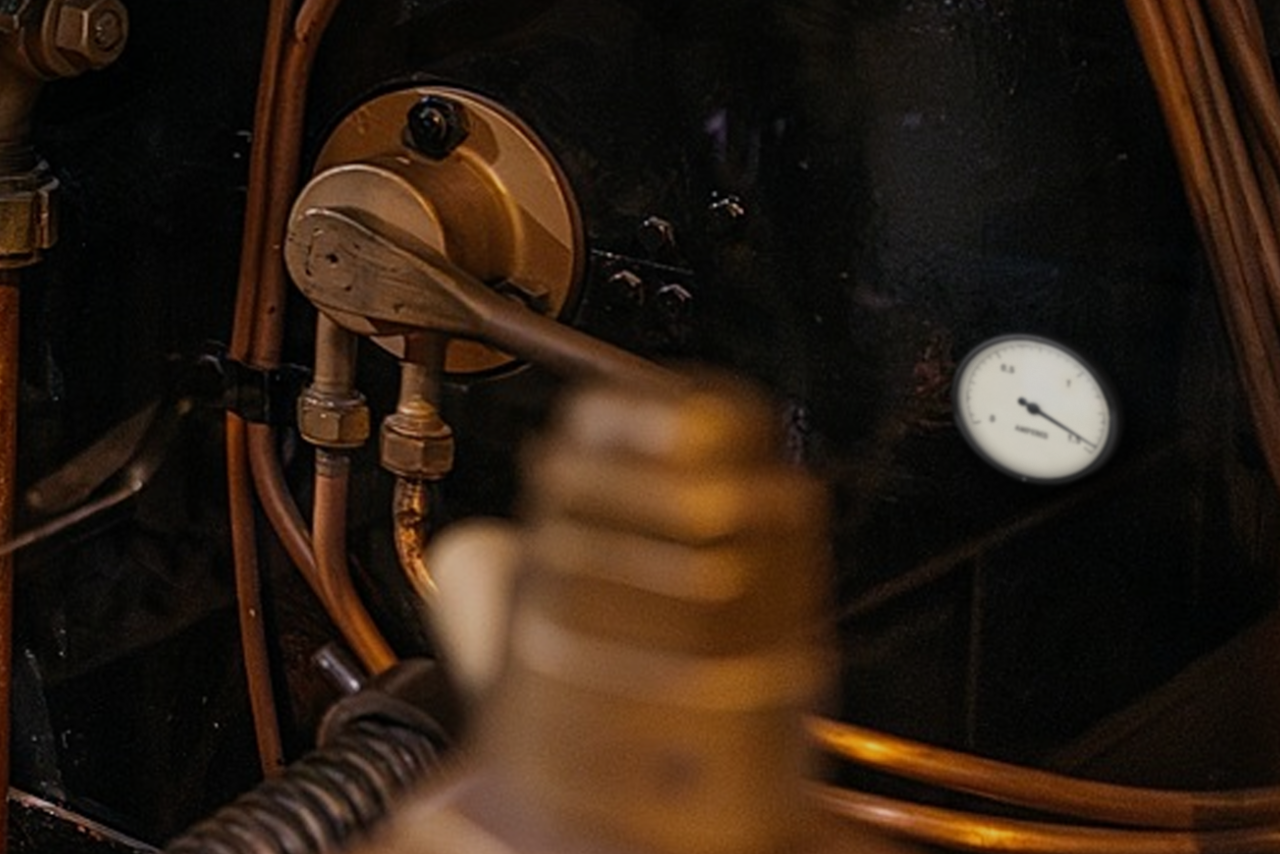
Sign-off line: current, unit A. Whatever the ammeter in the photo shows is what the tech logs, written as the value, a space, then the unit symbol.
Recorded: 1.45 A
